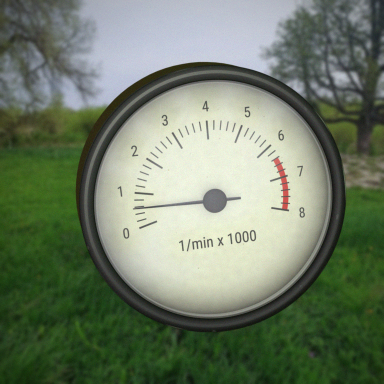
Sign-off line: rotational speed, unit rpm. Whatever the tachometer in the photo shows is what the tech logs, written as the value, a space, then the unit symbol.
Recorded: 600 rpm
